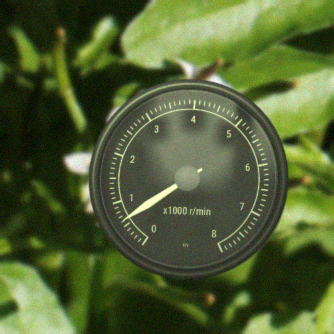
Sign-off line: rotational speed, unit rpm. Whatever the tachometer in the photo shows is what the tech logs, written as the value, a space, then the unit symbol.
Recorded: 600 rpm
